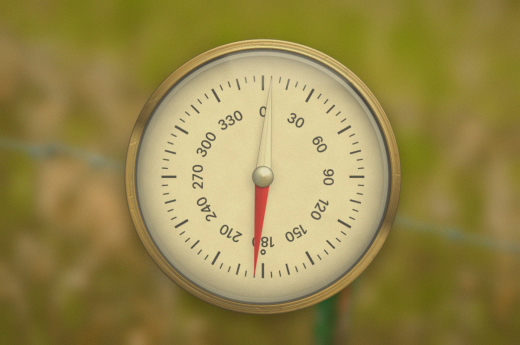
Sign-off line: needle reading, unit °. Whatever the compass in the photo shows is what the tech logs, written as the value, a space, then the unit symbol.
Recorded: 185 °
